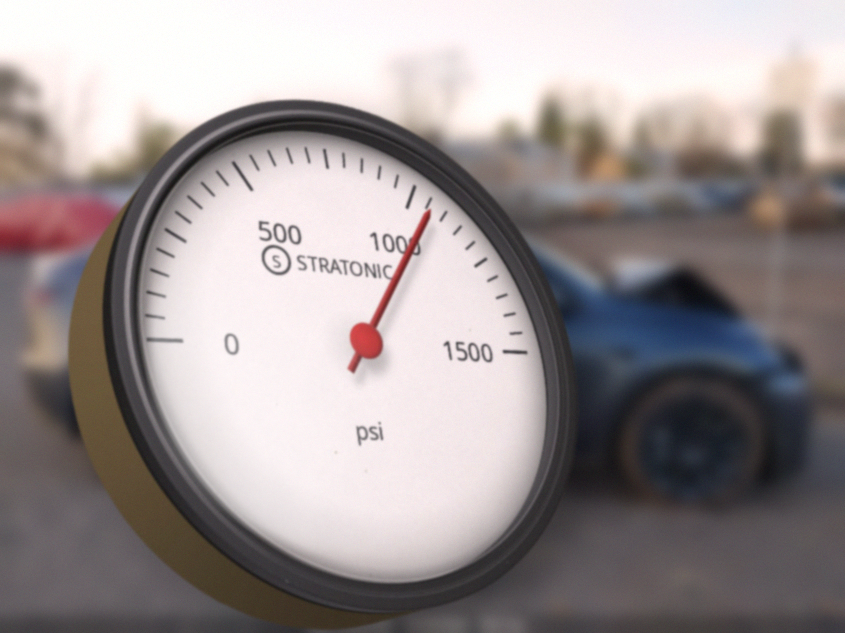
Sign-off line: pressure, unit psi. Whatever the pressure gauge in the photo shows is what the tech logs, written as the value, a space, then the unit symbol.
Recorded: 1050 psi
